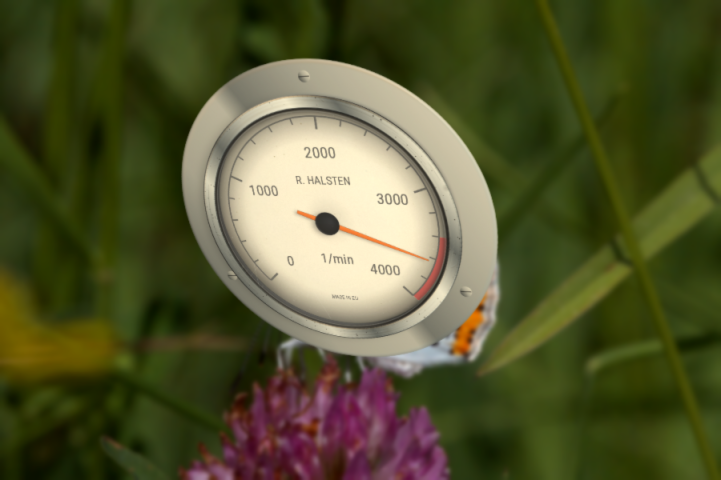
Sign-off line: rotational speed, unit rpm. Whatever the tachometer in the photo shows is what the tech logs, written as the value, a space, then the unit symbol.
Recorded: 3600 rpm
